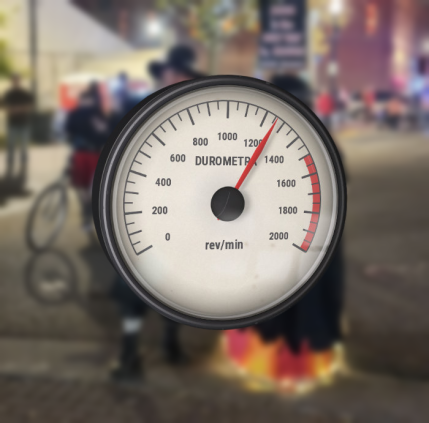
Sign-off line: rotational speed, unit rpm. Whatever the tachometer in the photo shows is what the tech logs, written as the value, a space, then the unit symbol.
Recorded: 1250 rpm
